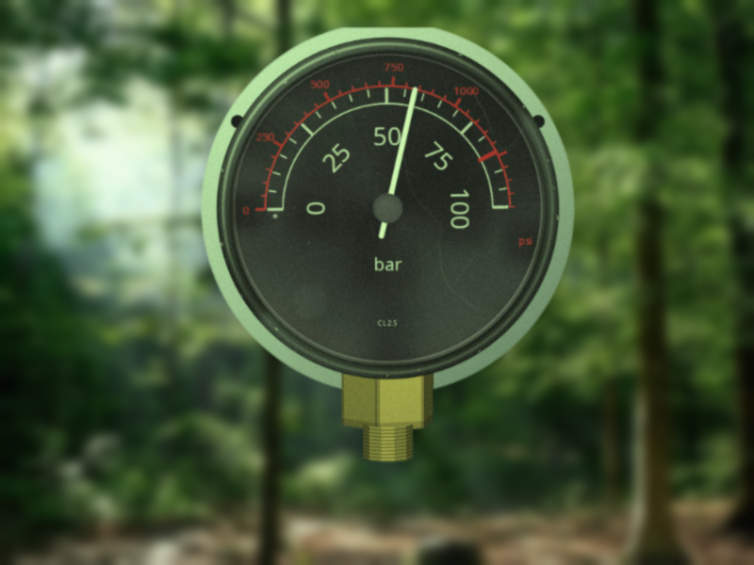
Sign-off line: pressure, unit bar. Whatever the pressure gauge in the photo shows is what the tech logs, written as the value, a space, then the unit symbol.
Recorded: 57.5 bar
